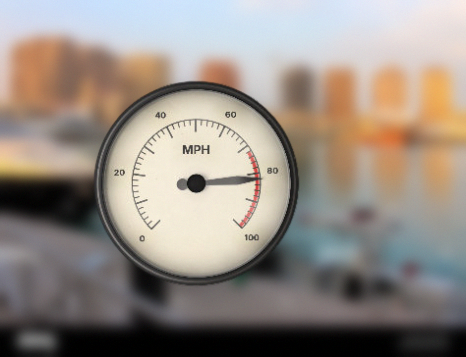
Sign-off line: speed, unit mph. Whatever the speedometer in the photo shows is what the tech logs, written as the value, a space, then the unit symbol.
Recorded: 82 mph
